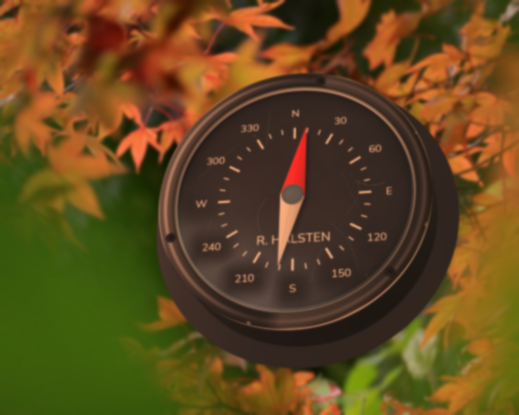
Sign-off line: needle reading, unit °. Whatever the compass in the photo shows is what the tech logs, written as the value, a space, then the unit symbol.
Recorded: 10 °
